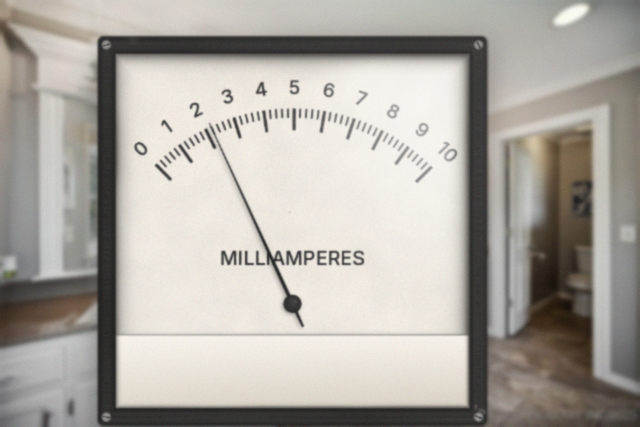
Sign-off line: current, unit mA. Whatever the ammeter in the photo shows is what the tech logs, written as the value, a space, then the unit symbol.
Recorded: 2.2 mA
